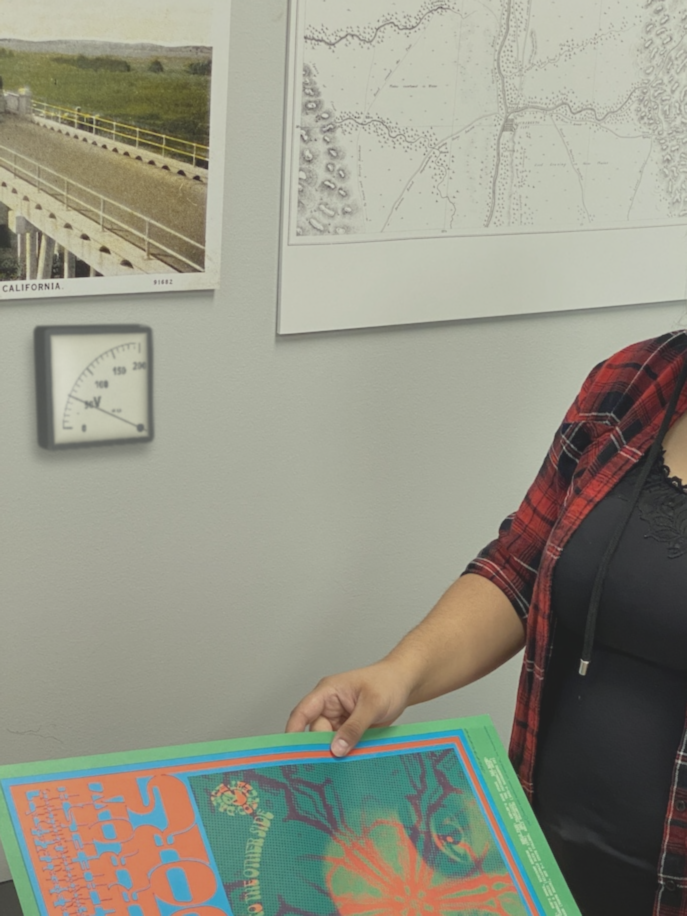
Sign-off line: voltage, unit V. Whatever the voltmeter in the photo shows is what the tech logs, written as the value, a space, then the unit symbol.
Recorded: 50 V
